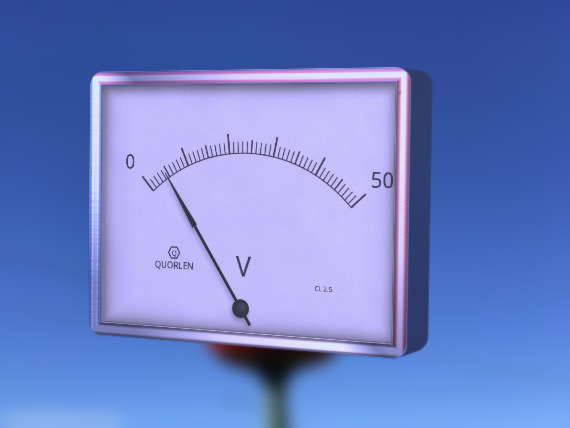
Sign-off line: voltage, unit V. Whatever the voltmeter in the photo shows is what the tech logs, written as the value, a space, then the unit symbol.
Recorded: 5 V
